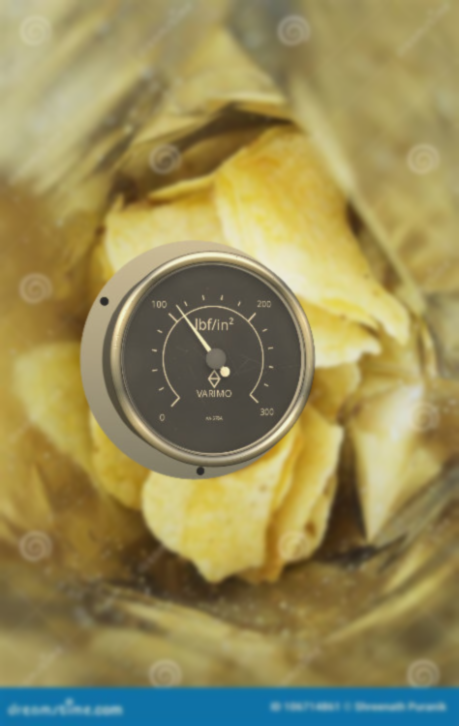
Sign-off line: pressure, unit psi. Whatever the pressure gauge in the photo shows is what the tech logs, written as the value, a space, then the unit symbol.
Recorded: 110 psi
